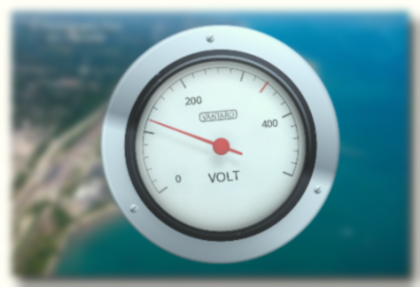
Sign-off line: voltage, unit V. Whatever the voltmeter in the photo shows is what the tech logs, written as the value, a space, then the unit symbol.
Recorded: 120 V
